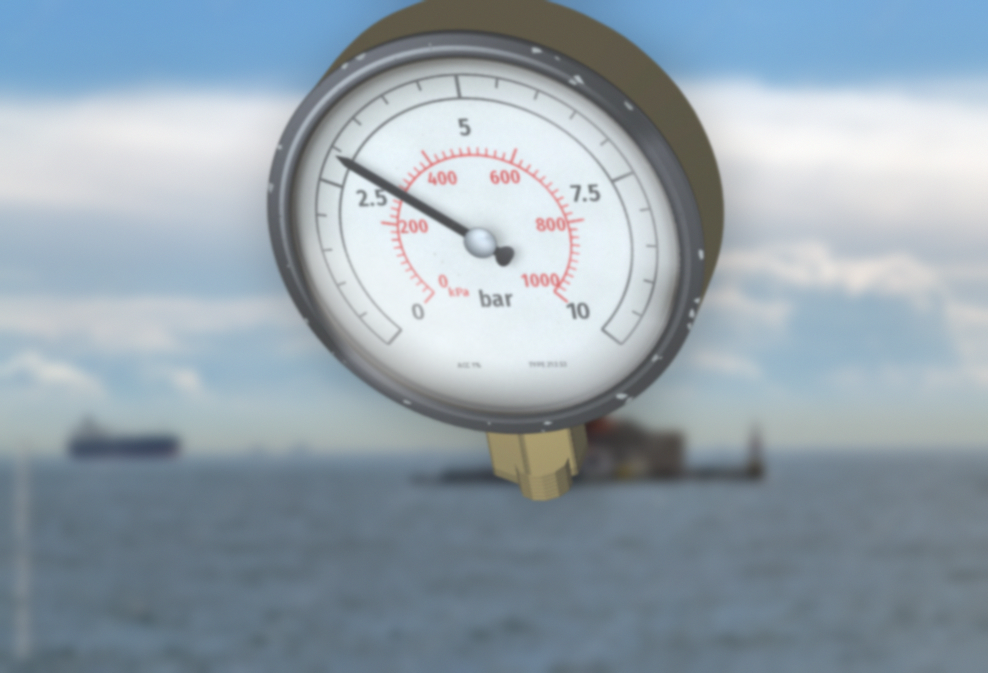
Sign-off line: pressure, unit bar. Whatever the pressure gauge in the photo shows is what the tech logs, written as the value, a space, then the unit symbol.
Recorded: 3 bar
